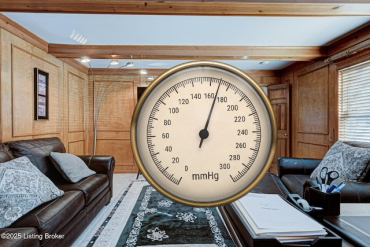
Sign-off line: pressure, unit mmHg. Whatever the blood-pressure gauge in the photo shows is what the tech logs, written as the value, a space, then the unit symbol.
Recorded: 170 mmHg
